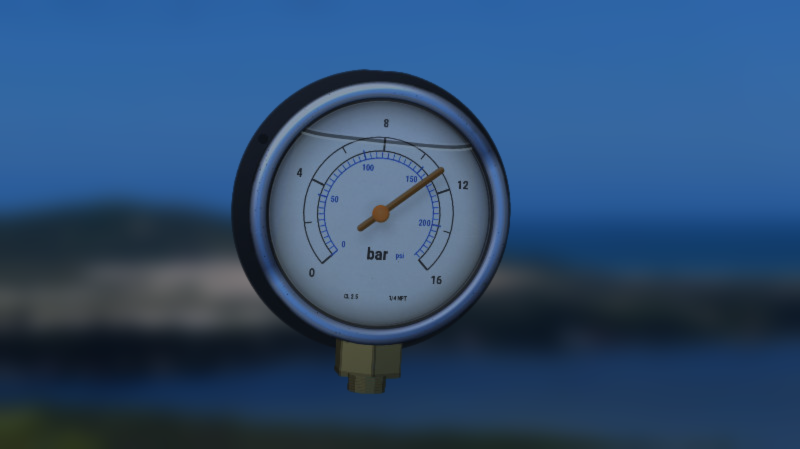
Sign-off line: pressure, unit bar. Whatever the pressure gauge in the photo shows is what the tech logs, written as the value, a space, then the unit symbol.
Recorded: 11 bar
